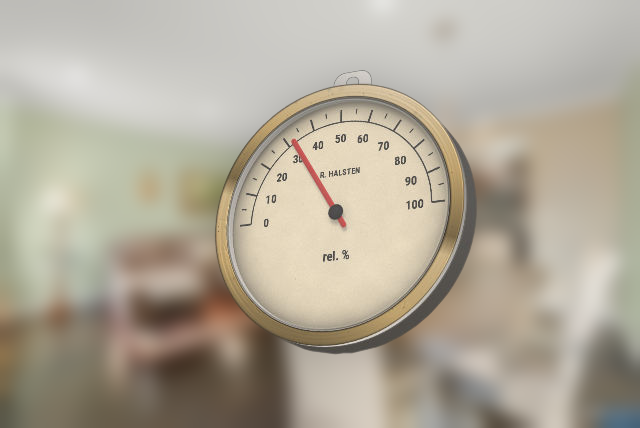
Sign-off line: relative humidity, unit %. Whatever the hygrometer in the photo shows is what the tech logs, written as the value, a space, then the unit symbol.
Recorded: 32.5 %
